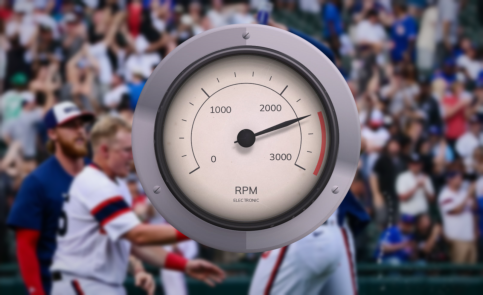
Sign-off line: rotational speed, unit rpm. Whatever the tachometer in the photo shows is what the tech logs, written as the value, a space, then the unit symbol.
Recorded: 2400 rpm
